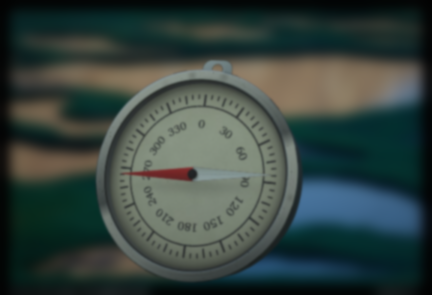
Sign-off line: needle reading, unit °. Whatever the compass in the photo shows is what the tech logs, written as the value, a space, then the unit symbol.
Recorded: 265 °
